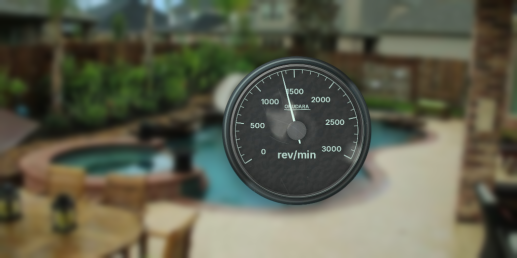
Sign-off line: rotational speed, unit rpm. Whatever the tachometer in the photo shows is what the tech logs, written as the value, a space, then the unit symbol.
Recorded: 1350 rpm
